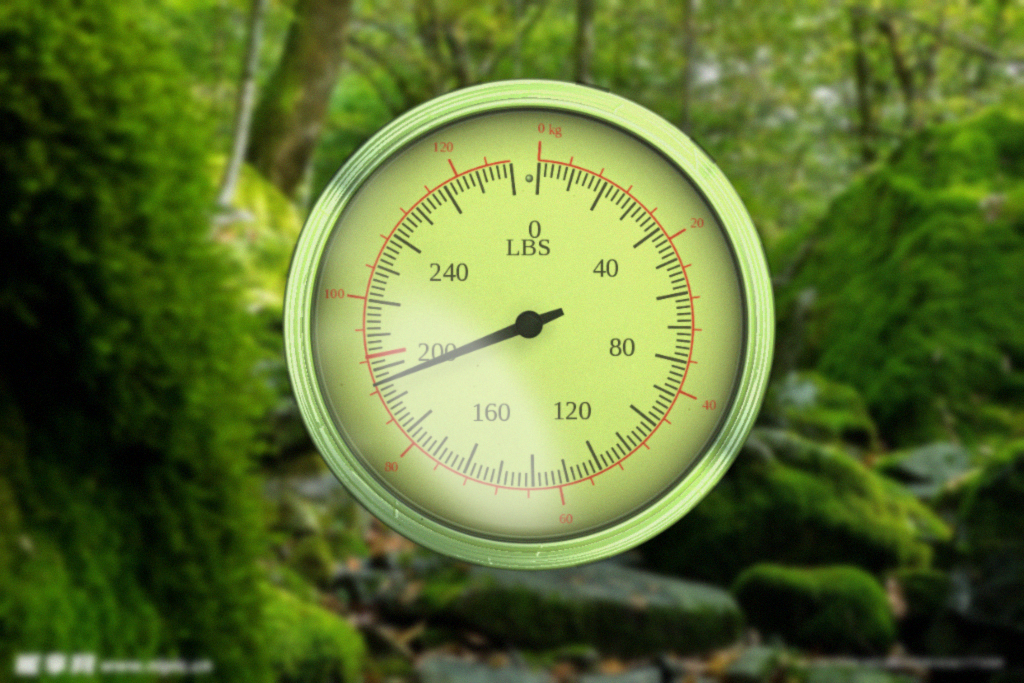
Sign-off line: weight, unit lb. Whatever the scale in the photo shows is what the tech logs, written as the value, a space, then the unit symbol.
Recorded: 196 lb
